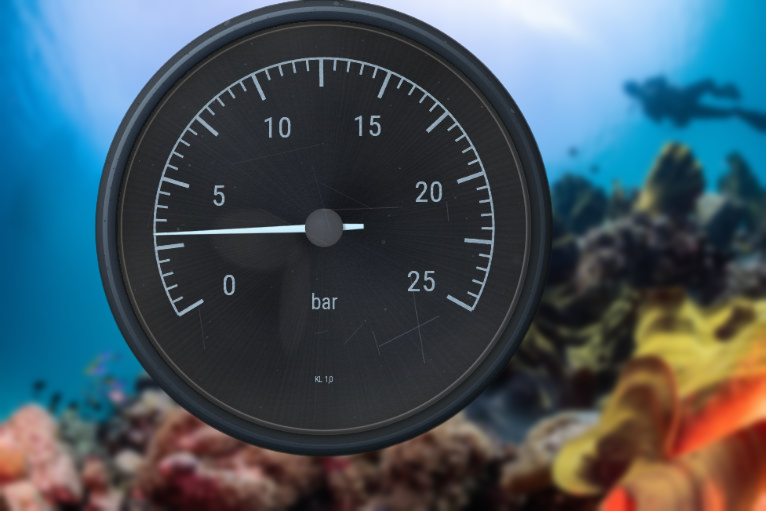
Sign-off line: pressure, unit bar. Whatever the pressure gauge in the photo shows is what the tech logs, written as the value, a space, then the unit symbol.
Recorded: 3 bar
